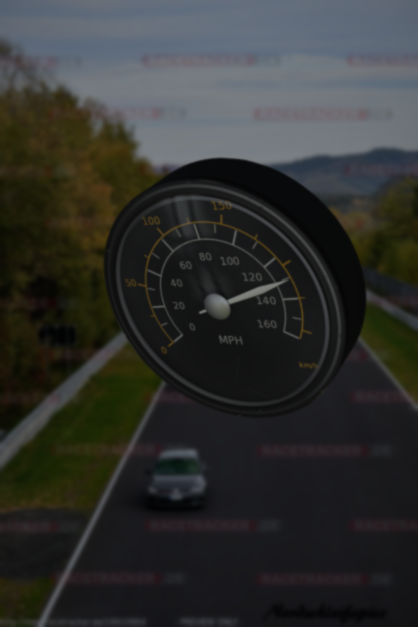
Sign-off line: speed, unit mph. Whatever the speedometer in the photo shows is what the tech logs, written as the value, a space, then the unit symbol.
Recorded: 130 mph
